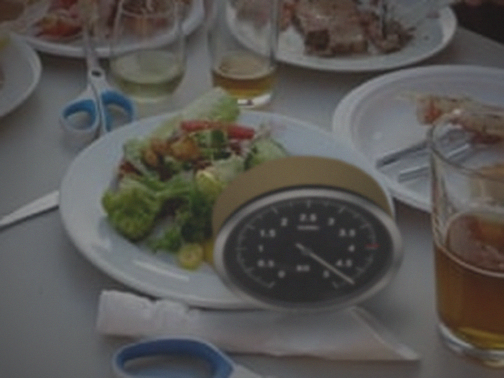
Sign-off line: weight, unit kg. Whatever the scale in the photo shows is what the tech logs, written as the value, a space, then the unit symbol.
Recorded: 4.75 kg
